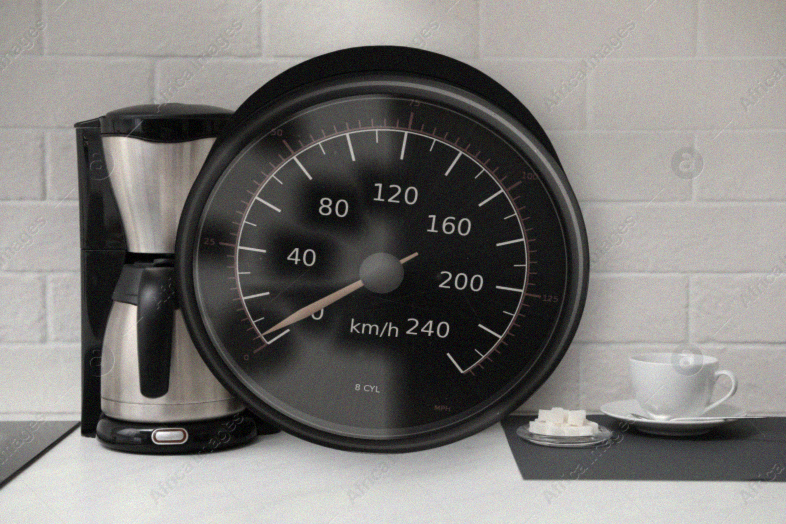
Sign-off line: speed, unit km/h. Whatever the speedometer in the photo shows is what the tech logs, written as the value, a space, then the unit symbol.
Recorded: 5 km/h
